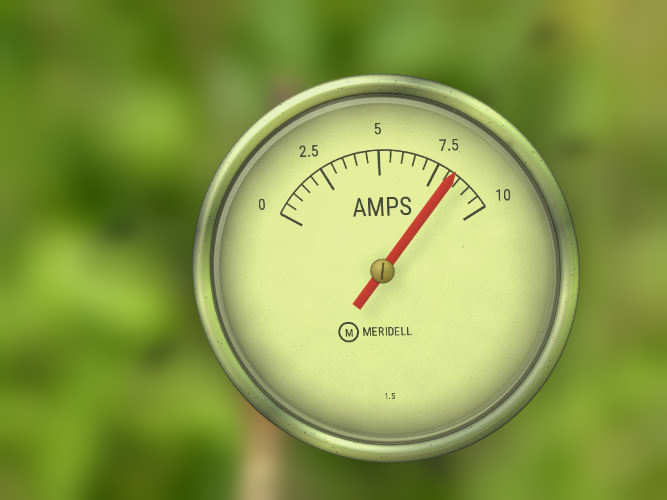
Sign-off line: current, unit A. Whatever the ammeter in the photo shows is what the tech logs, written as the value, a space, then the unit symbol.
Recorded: 8.25 A
